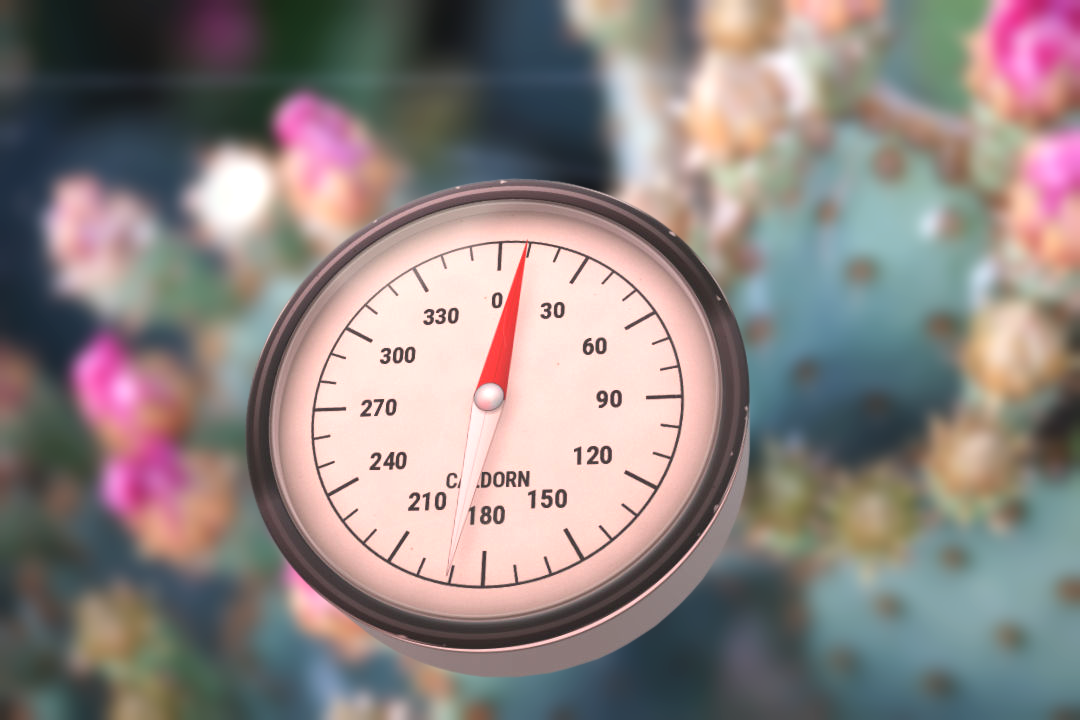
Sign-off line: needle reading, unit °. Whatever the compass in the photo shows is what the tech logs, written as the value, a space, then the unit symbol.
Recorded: 10 °
